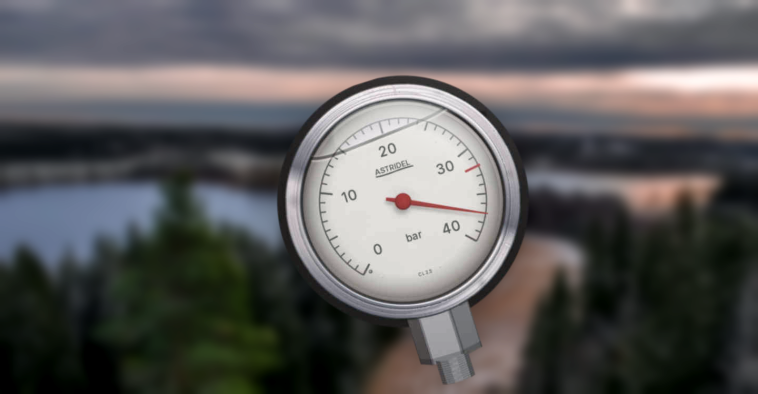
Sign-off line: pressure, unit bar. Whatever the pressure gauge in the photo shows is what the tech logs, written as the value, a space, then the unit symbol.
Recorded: 37 bar
